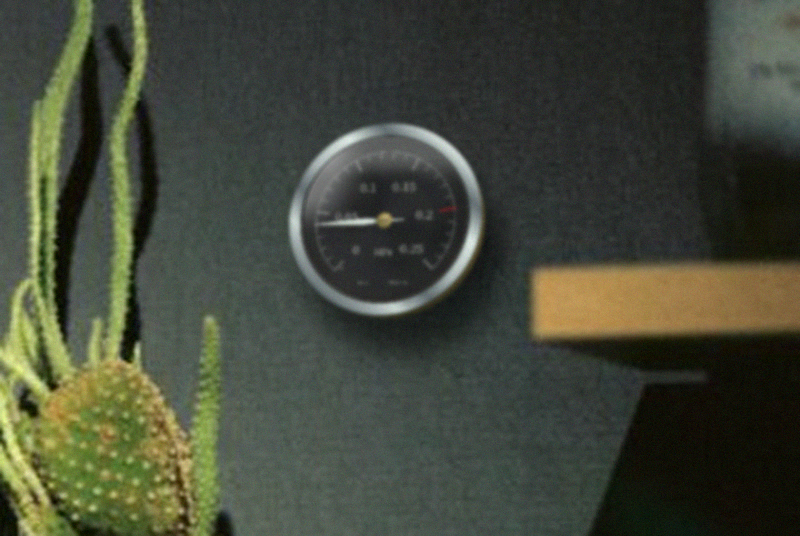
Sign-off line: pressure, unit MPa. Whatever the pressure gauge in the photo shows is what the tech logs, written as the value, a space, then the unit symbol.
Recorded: 0.04 MPa
